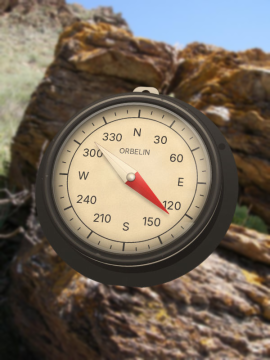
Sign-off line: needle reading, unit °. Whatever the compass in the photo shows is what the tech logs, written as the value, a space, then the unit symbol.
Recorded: 130 °
